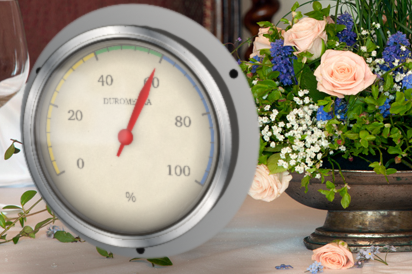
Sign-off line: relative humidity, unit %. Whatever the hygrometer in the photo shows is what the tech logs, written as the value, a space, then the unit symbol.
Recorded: 60 %
